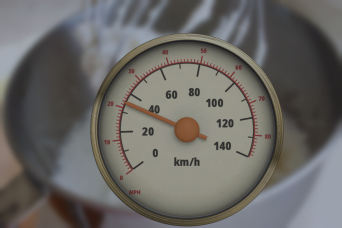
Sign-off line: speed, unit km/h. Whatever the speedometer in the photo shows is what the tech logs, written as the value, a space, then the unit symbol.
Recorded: 35 km/h
